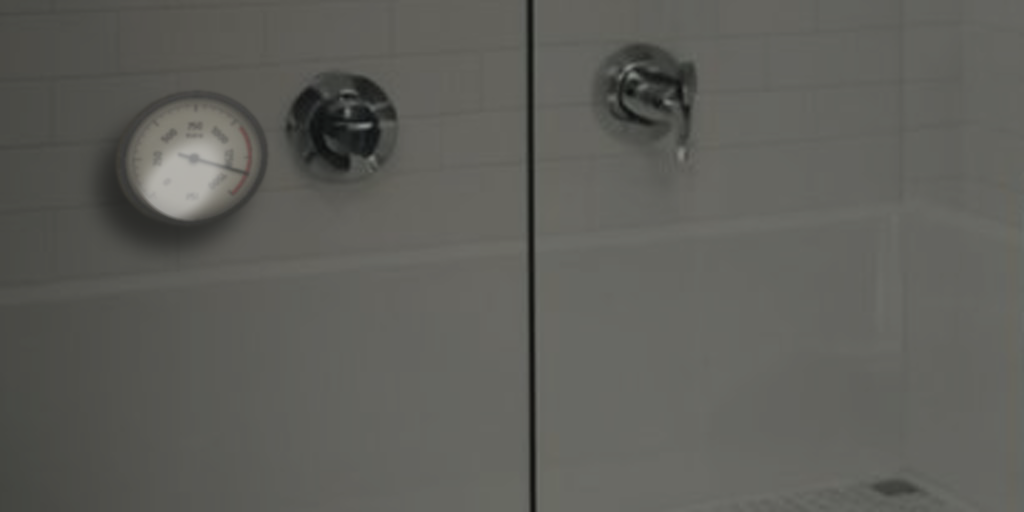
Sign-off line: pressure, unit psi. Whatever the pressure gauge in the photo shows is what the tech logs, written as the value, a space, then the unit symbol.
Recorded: 1350 psi
